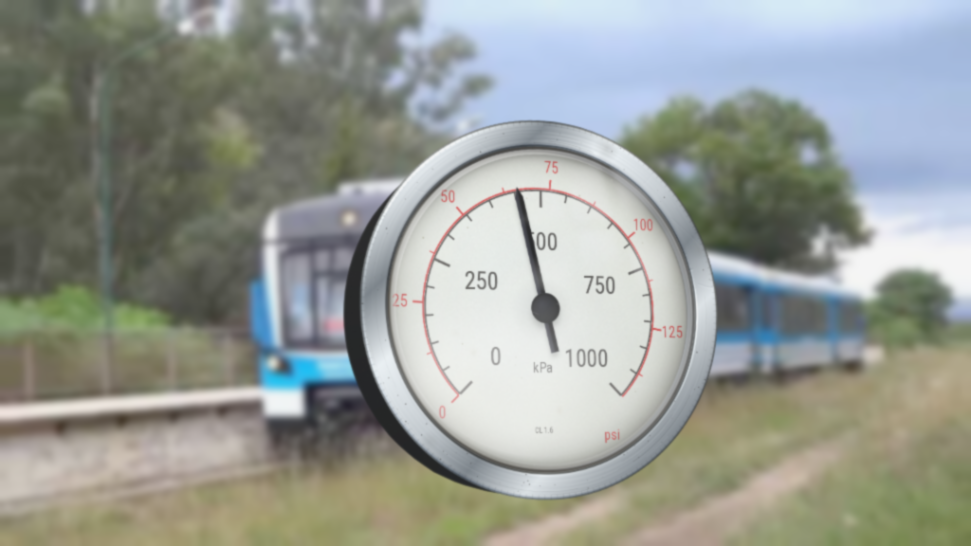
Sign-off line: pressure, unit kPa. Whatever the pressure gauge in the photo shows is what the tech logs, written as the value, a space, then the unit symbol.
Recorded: 450 kPa
